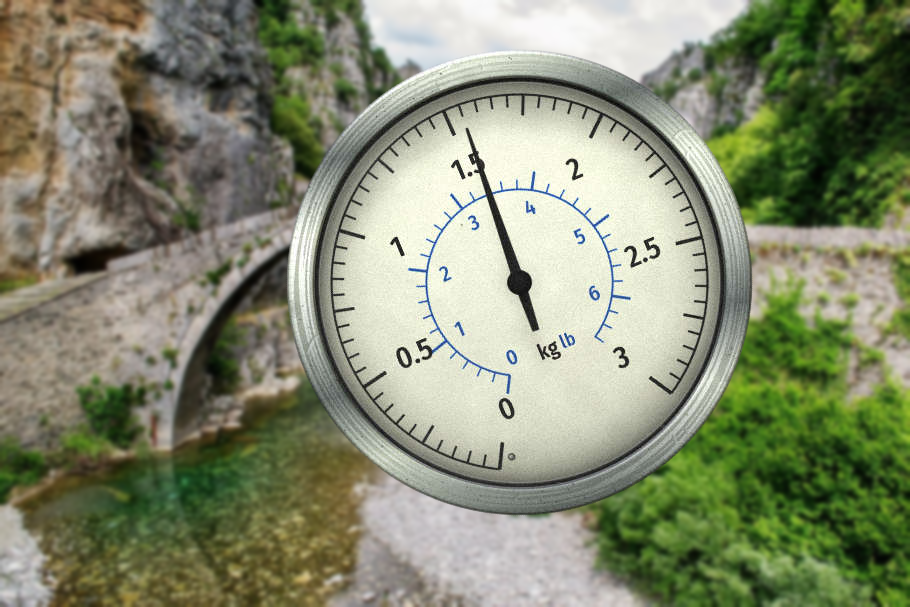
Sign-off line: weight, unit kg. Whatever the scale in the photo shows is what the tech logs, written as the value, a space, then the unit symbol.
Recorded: 1.55 kg
